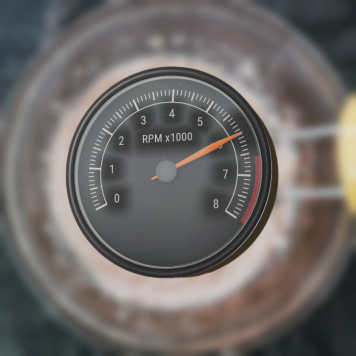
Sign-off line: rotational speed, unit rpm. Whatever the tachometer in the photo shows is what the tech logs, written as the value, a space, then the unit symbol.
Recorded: 6000 rpm
